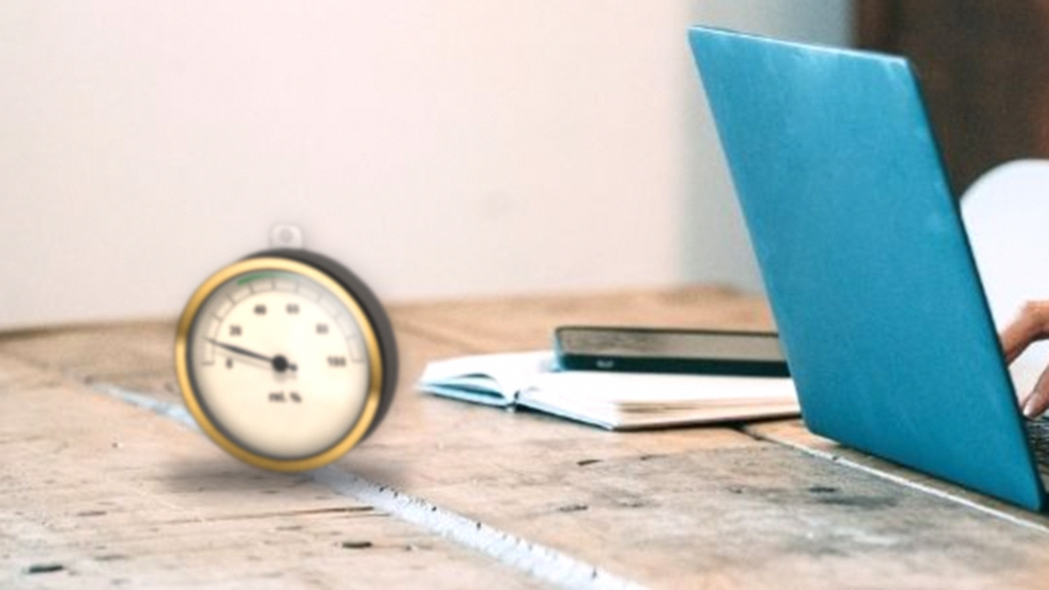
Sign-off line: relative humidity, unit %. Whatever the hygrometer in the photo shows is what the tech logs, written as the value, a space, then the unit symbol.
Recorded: 10 %
